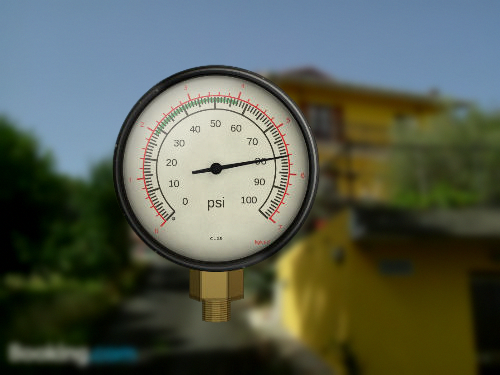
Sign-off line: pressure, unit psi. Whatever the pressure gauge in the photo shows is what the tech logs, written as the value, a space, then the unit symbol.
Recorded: 80 psi
